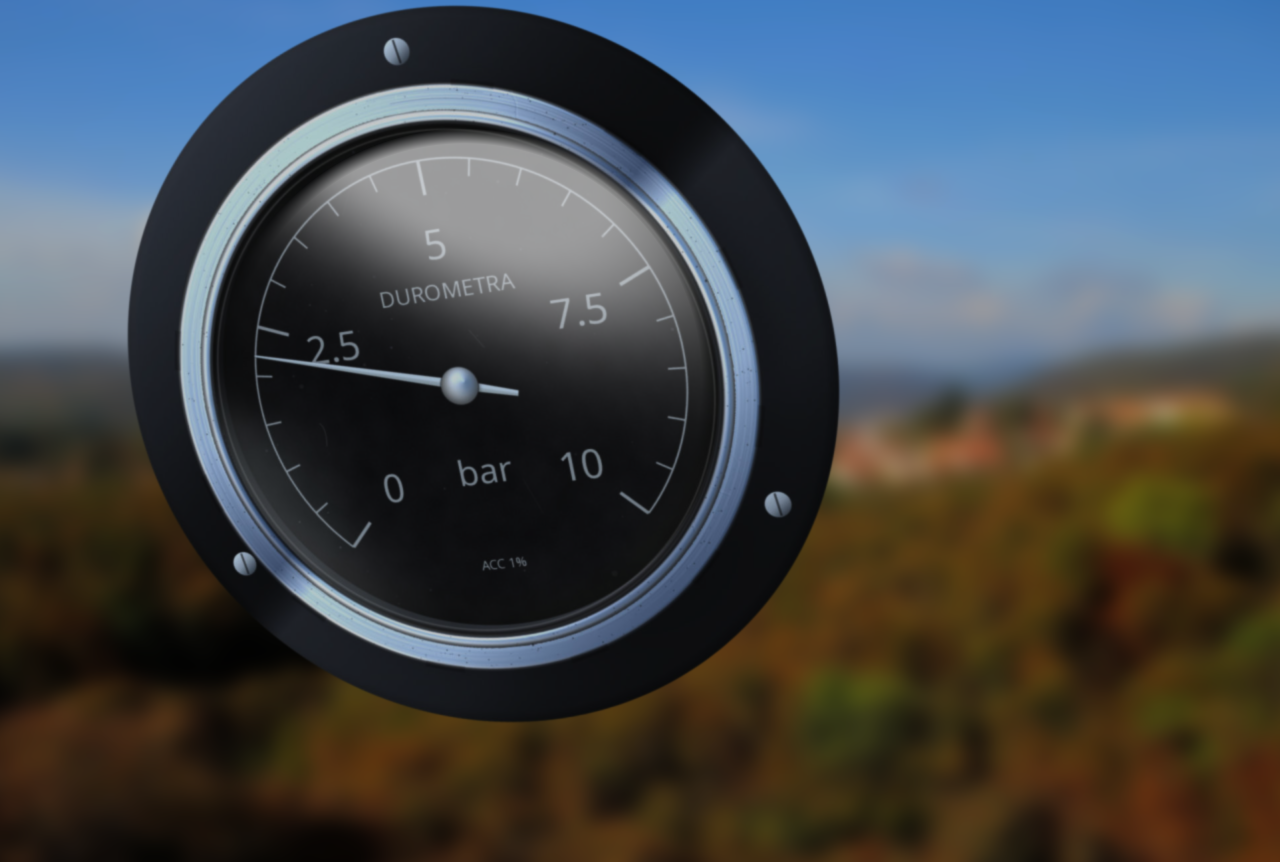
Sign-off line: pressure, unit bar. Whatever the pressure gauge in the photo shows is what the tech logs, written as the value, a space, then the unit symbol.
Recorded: 2.25 bar
